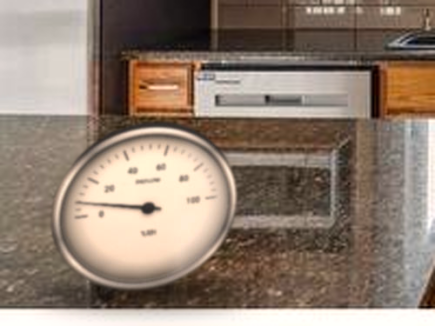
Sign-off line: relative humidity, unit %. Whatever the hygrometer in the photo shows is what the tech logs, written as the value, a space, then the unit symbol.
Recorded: 8 %
